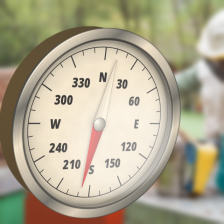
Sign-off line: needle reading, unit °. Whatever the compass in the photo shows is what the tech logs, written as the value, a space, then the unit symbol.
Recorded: 190 °
